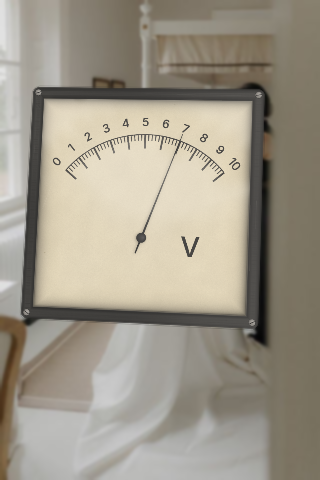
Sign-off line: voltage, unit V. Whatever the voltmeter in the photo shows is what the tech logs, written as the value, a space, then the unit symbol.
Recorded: 7 V
